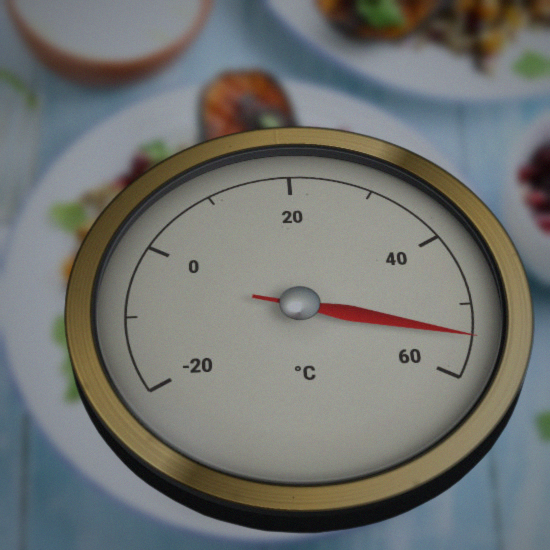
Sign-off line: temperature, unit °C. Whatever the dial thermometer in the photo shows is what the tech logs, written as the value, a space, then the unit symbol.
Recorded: 55 °C
